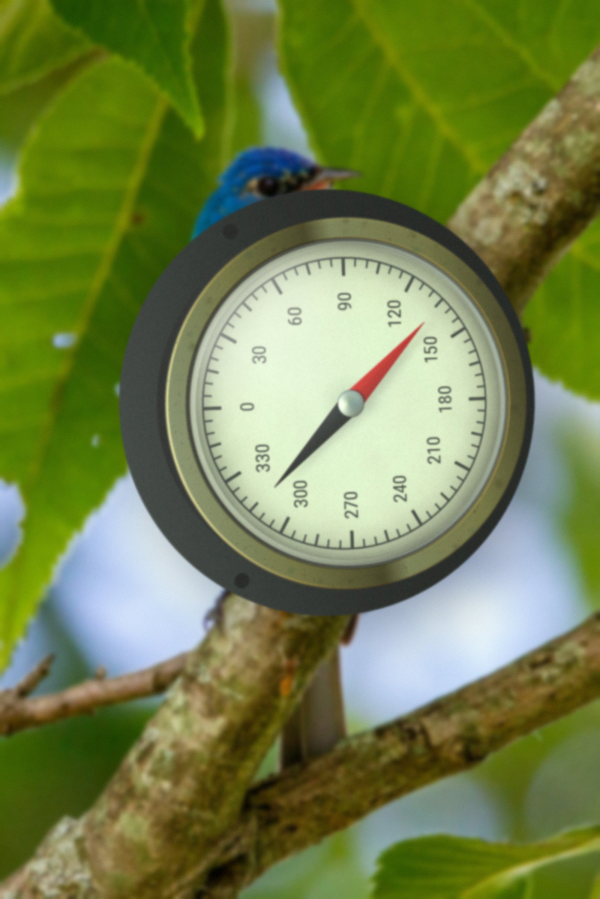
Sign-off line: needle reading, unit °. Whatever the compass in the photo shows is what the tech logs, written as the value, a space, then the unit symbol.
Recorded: 135 °
